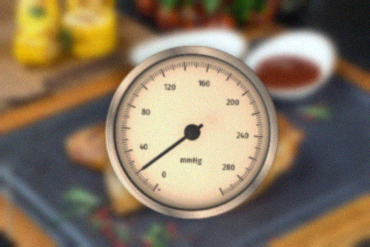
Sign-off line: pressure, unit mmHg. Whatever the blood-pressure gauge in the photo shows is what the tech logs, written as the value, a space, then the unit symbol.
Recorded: 20 mmHg
